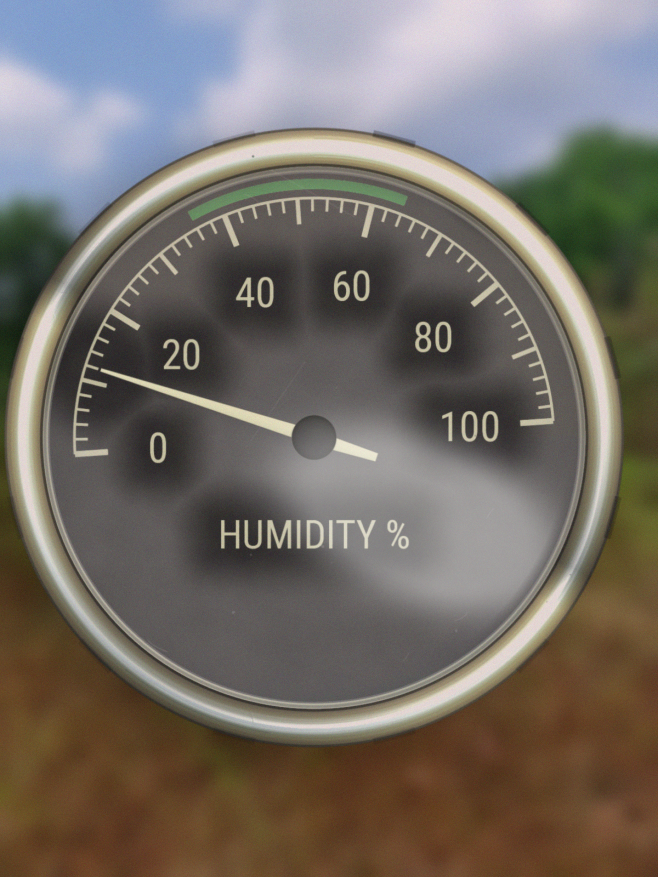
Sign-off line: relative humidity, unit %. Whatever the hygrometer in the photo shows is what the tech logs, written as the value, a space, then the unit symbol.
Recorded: 12 %
